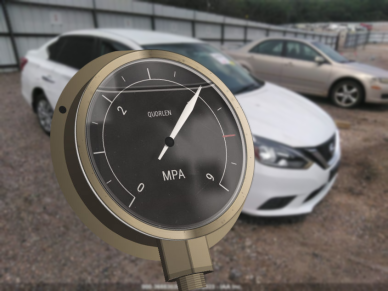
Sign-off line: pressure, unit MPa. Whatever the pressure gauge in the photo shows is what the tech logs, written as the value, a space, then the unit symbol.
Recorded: 4 MPa
